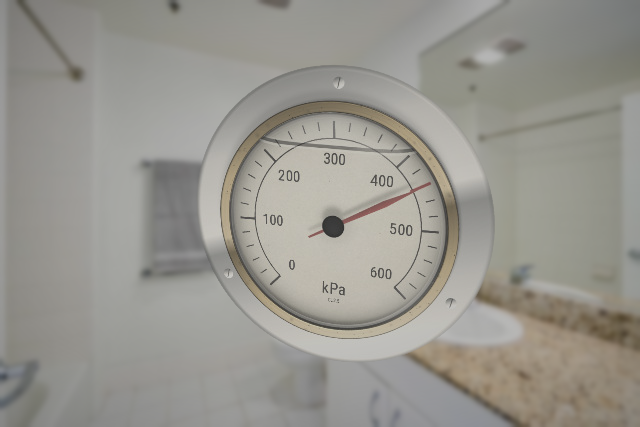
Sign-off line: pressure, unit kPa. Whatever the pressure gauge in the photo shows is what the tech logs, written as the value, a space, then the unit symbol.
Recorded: 440 kPa
